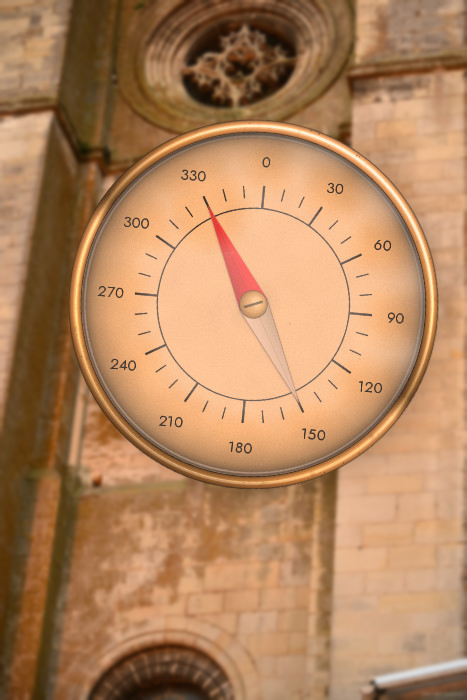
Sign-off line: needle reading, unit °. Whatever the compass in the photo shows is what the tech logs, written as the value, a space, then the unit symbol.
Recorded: 330 °
